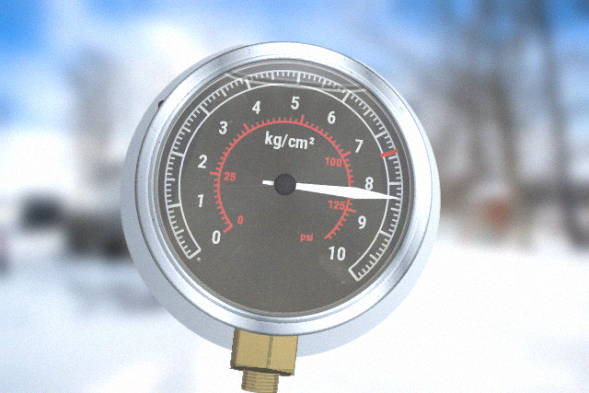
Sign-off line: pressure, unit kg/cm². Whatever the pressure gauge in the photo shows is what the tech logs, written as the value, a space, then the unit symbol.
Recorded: 8.3 kg/cm²
